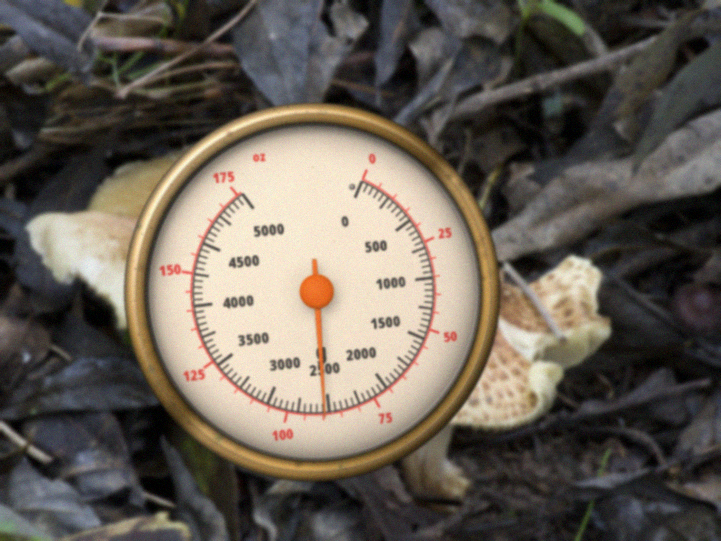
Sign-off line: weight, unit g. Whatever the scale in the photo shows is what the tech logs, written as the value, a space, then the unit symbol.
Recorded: 2550 g
